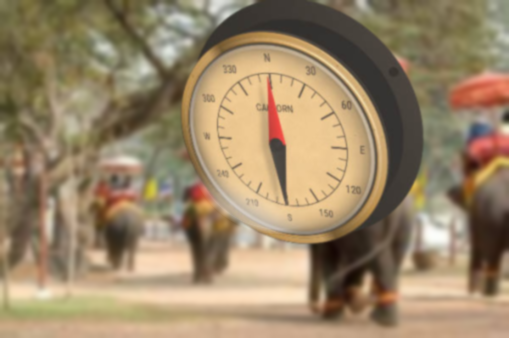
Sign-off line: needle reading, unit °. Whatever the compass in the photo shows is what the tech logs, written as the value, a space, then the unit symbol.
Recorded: 0 °
